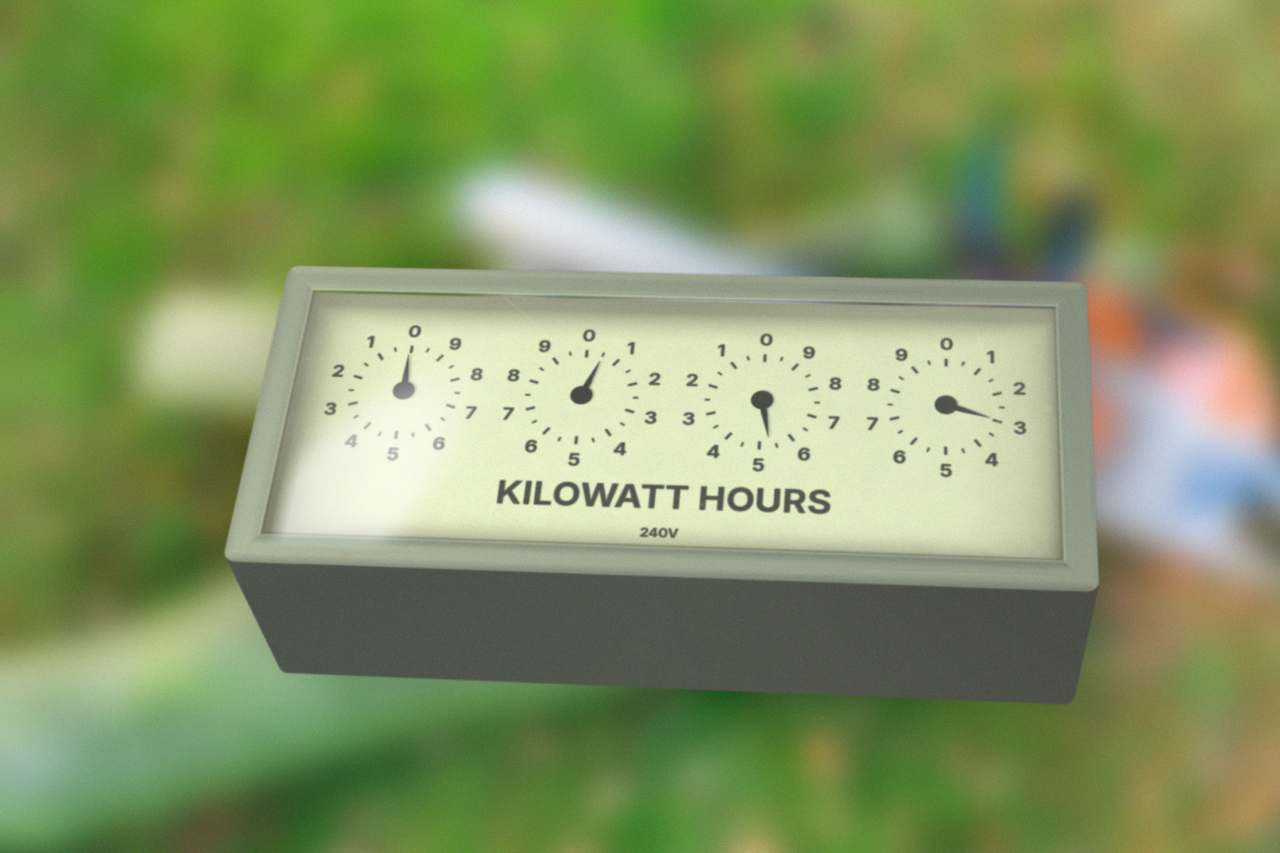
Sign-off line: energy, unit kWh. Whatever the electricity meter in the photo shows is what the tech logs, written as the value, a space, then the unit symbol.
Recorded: 53 kWh
